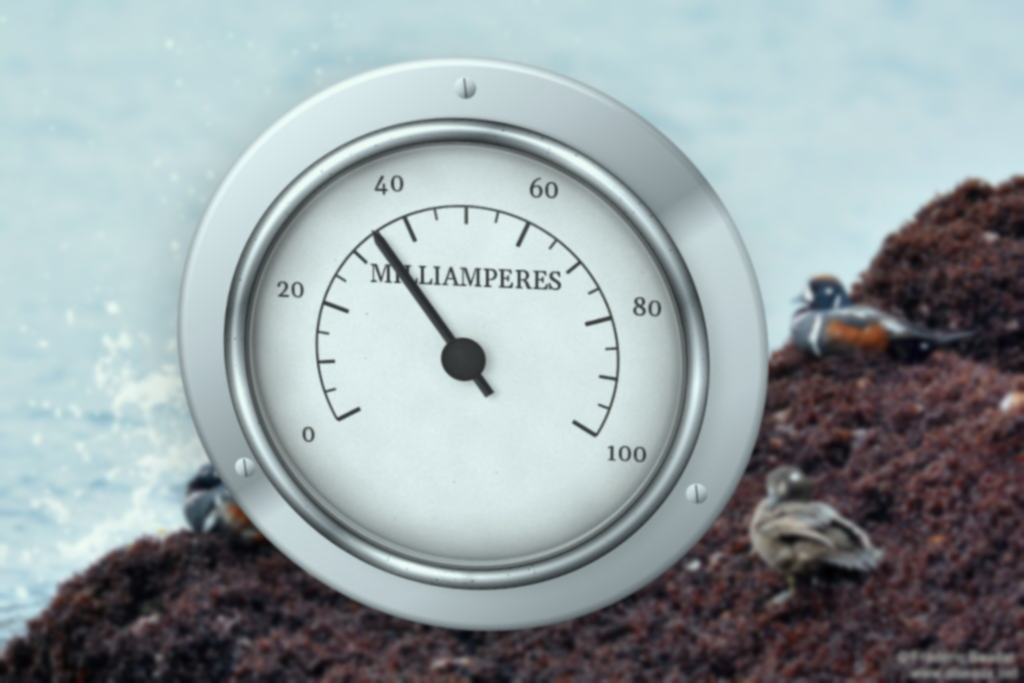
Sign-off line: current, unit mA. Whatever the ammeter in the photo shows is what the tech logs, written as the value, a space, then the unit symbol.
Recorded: 35 mA
